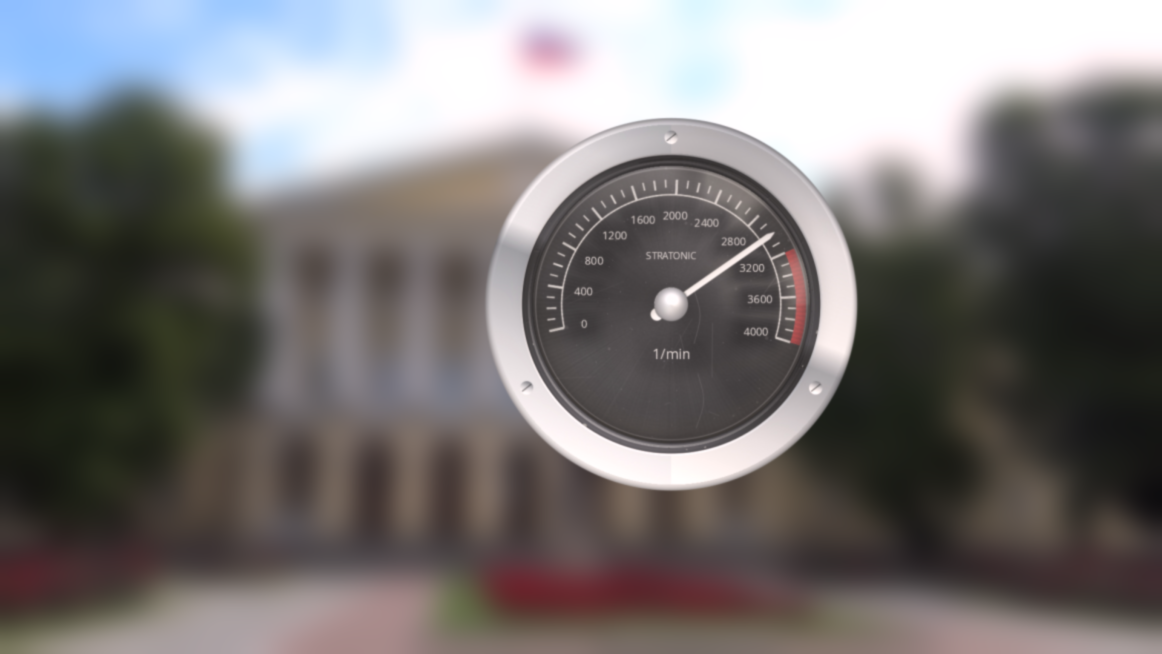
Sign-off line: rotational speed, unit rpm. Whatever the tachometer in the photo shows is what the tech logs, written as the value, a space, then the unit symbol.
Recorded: 3000 rpm
